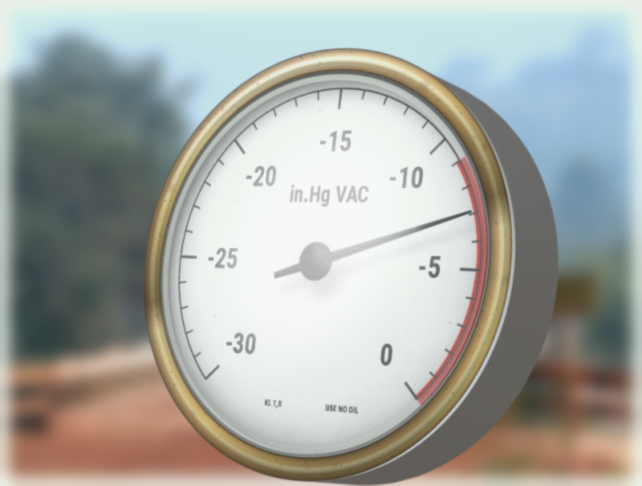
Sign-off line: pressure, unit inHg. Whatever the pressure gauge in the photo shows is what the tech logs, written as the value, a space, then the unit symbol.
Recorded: -7 inHg
